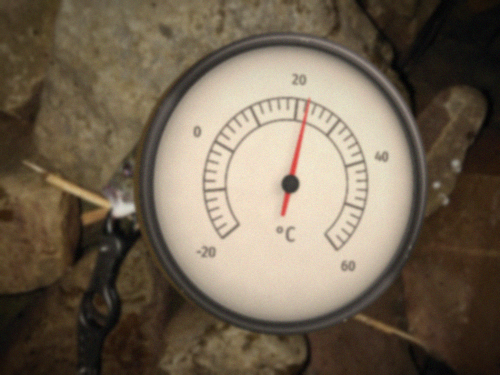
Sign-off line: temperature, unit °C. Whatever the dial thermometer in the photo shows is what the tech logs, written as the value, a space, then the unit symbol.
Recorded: 22 °C
